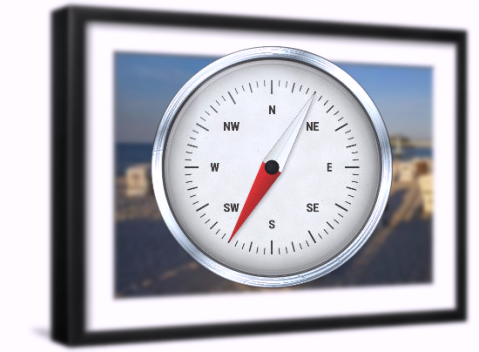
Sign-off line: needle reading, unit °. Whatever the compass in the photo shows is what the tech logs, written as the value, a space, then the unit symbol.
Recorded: 210 °
